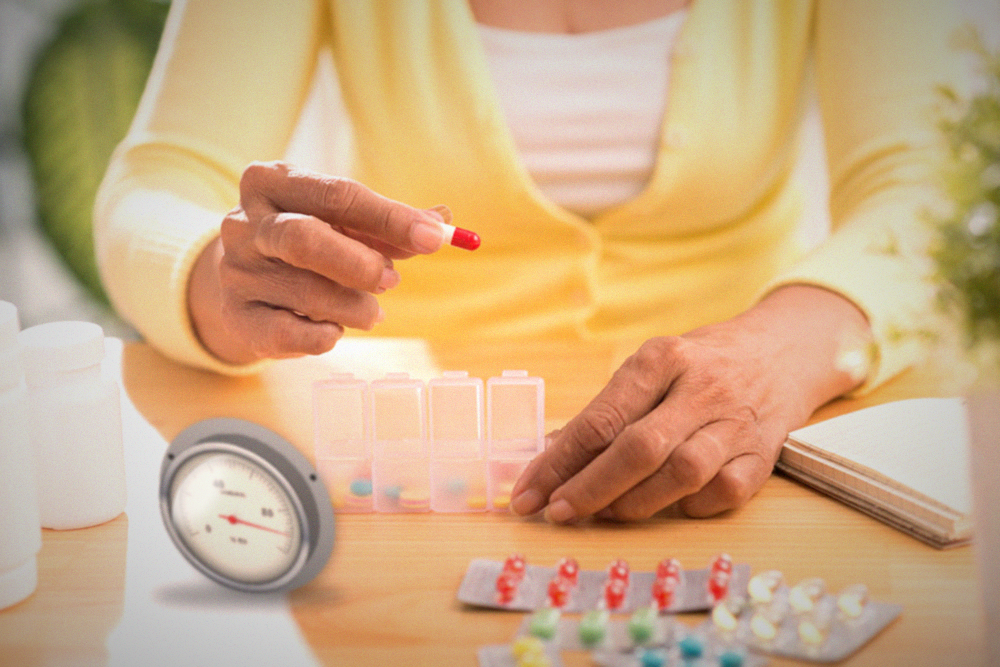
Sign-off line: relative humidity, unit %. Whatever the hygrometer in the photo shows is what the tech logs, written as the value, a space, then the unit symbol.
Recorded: 90 %
